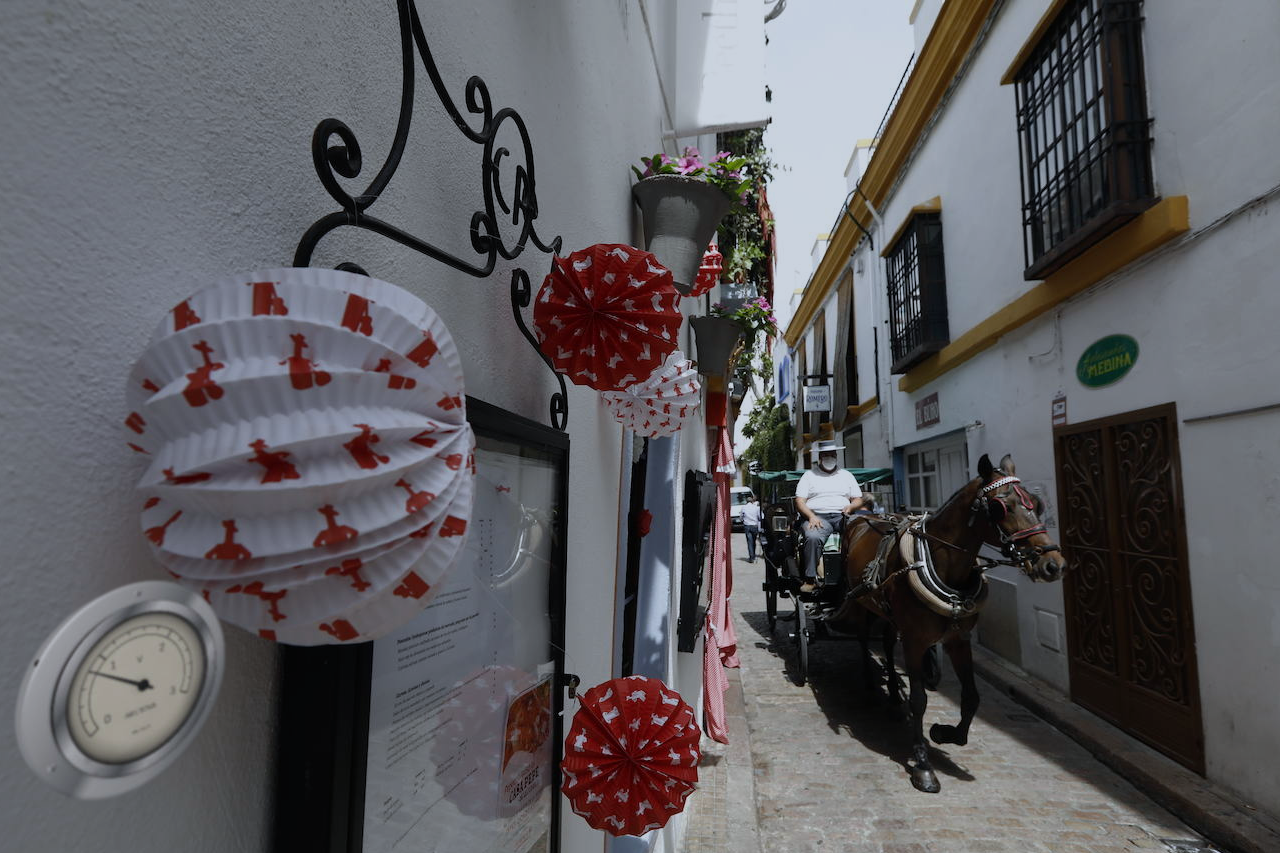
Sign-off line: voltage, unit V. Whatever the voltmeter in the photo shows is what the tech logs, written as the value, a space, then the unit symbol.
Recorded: 0.8 V
